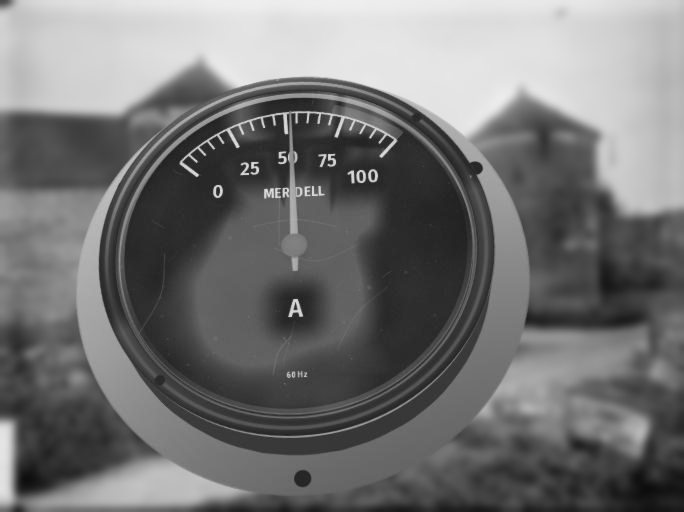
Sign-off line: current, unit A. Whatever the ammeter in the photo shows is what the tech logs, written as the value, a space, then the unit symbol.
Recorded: 52.5 A
